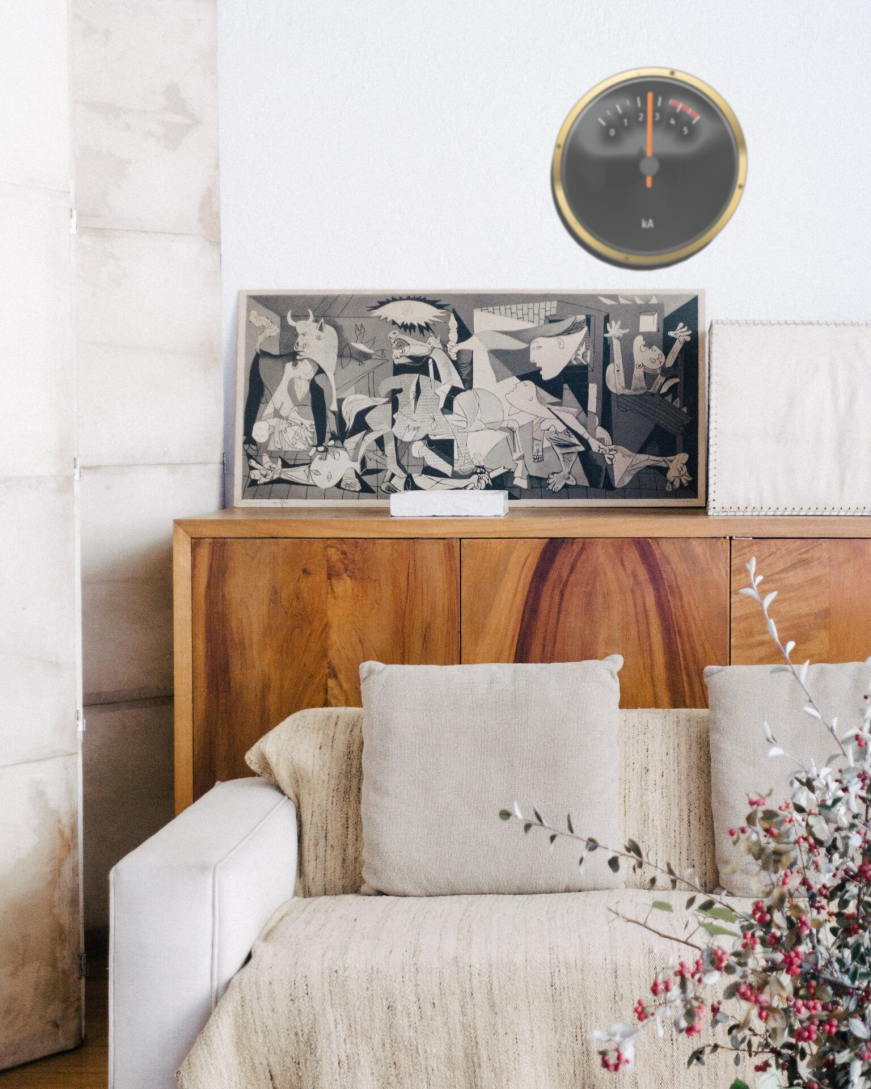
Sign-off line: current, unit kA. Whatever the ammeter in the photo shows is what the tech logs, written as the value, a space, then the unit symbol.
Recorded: 2.5 kA
